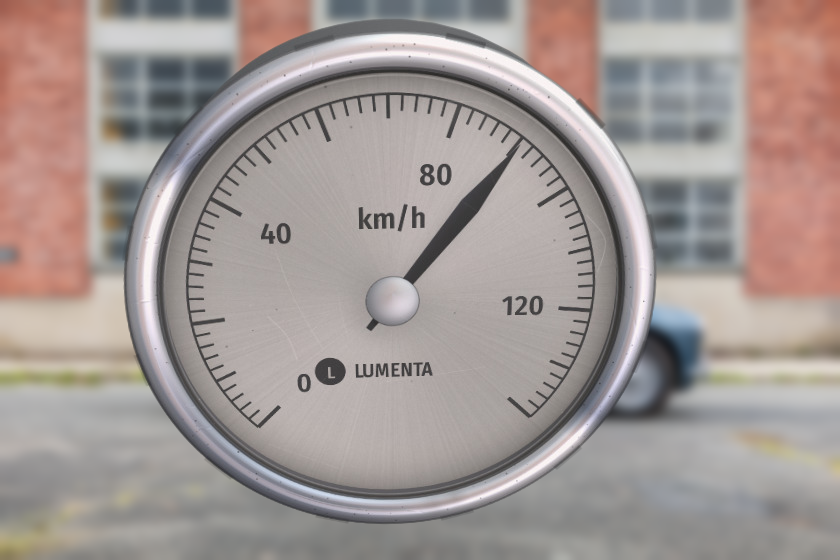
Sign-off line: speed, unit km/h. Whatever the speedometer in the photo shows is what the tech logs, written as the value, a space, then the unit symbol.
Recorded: 90 km/h
